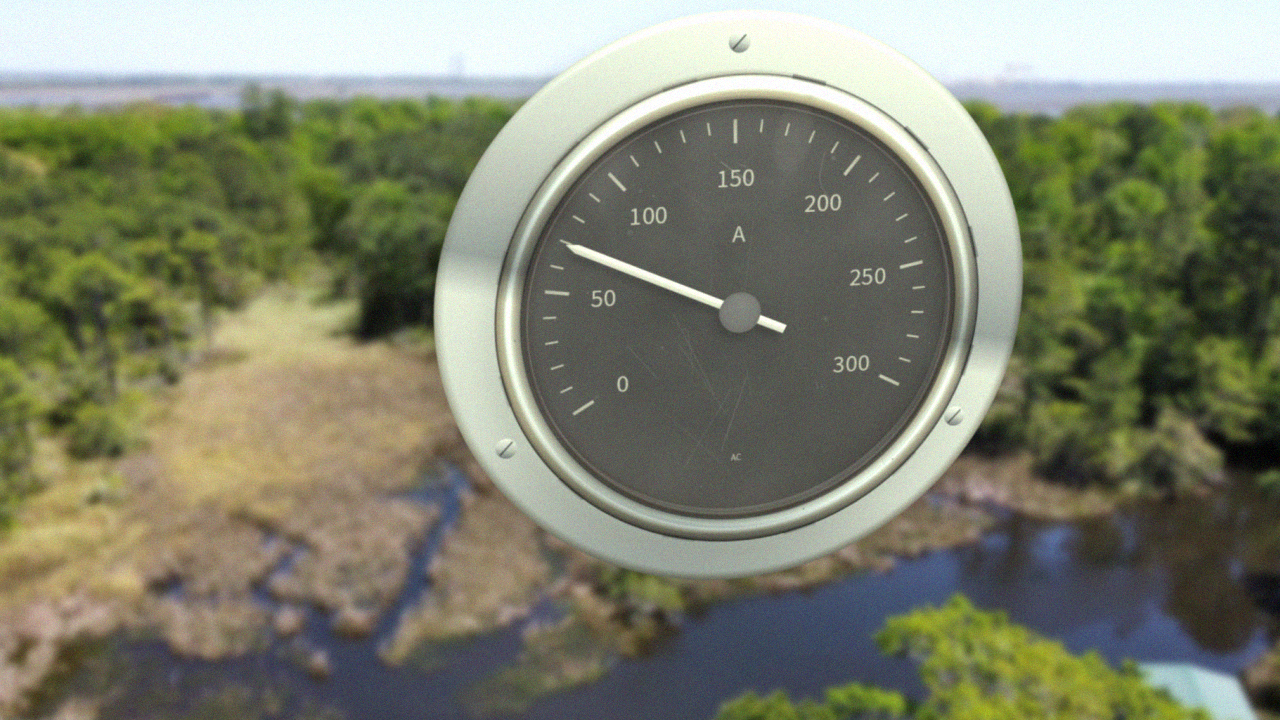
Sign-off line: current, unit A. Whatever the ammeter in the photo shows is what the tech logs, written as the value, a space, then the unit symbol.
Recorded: 70 A
